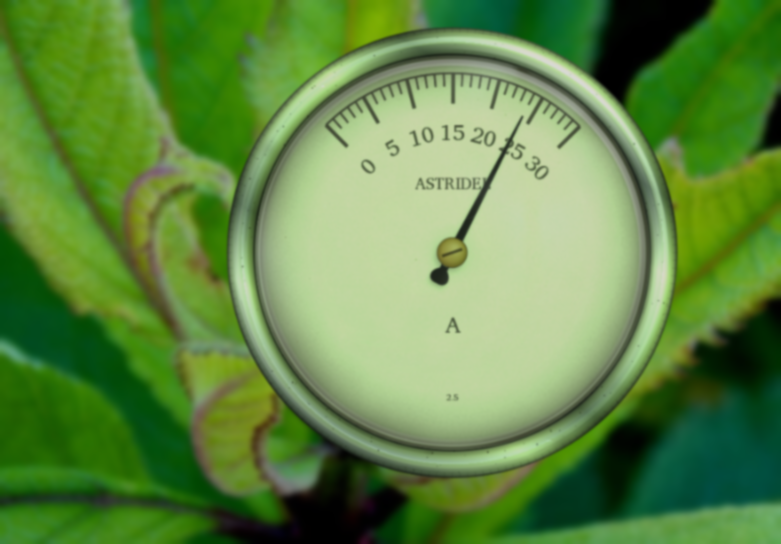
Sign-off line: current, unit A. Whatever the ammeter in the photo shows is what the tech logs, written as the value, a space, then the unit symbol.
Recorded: 24 A
